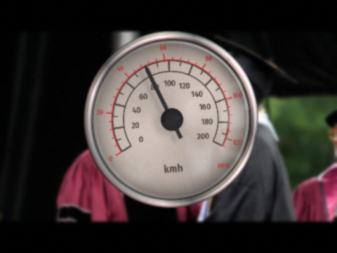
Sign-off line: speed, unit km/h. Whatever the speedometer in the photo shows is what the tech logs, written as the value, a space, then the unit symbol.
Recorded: 80 km/h
